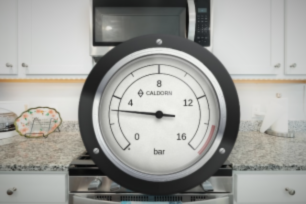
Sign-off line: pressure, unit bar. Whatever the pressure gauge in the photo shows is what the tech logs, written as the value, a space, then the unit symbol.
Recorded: 3 bar
